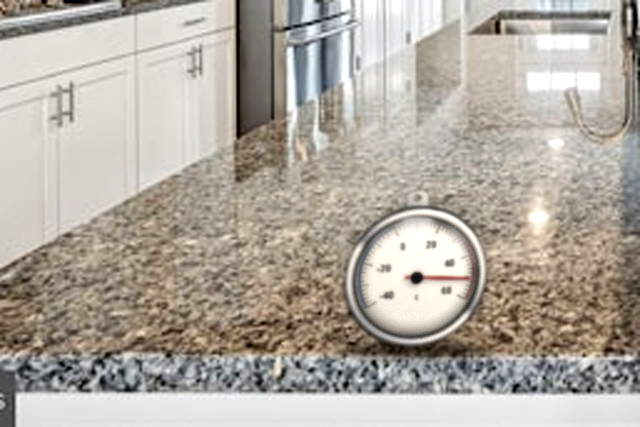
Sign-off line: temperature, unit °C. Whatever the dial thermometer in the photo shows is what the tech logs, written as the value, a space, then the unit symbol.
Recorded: 50 °C
